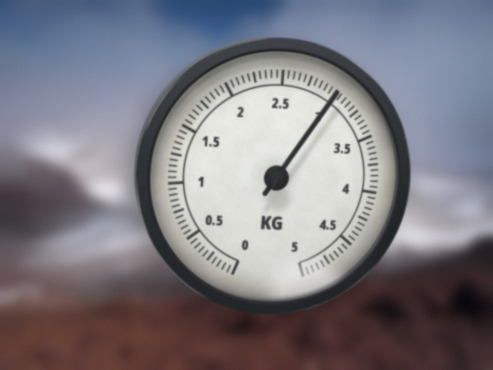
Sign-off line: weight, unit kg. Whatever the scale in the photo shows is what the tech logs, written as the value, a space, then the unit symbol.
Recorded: 3 kg
